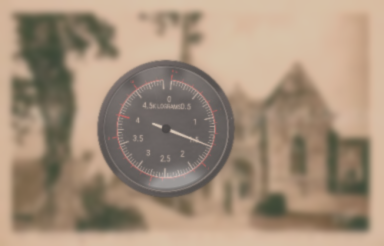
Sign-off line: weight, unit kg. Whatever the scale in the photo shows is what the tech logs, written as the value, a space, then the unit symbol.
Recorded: 1.5 kg
